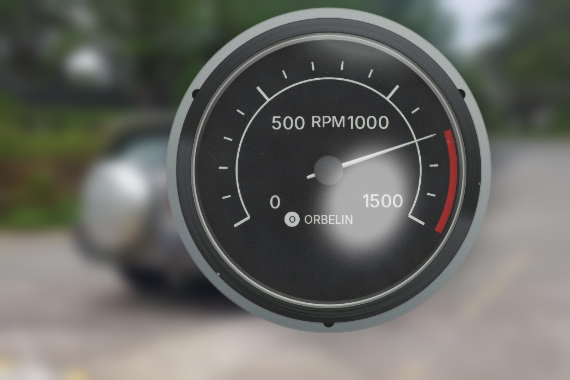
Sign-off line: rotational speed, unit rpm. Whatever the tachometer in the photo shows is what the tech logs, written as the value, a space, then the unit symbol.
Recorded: 1200 rpm
